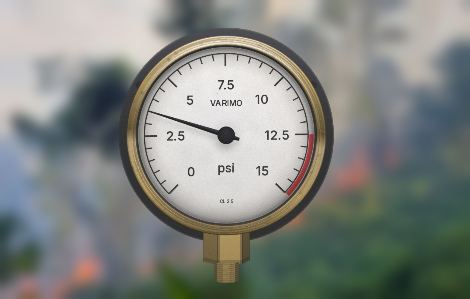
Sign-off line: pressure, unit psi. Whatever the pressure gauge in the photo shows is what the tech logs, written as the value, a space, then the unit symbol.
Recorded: 3.5 psi
